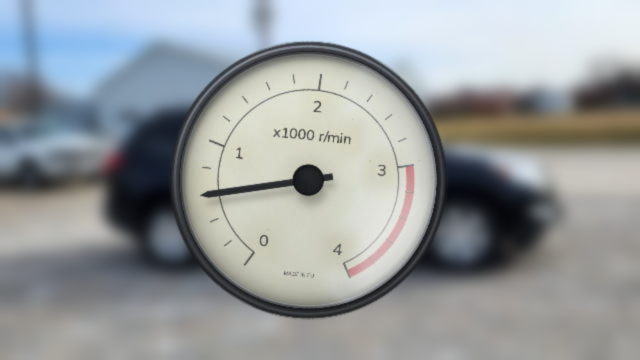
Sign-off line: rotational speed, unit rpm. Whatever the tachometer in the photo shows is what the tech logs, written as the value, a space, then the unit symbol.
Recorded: 600 rpm
